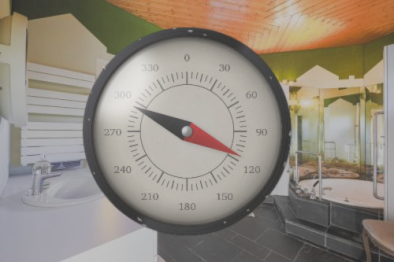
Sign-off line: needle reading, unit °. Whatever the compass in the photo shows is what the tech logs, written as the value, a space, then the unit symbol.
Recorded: 115 °
